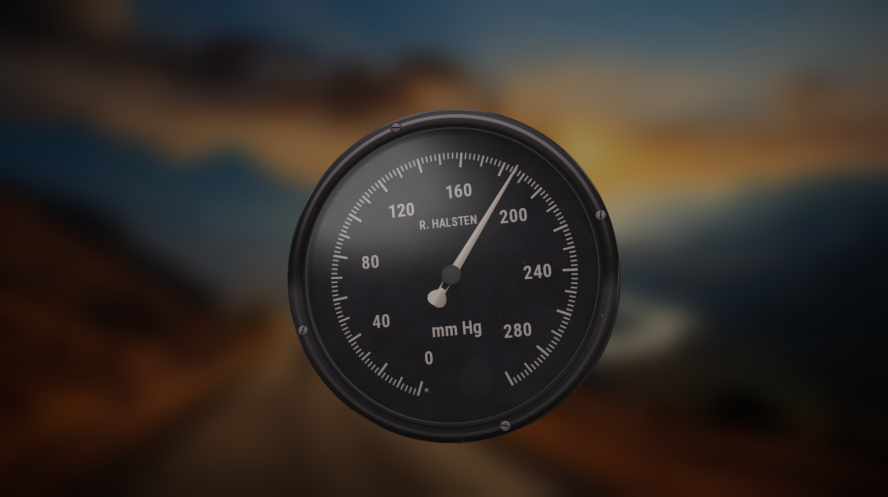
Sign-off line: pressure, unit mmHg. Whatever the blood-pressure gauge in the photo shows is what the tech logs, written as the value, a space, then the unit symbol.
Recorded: 186 mmHg
